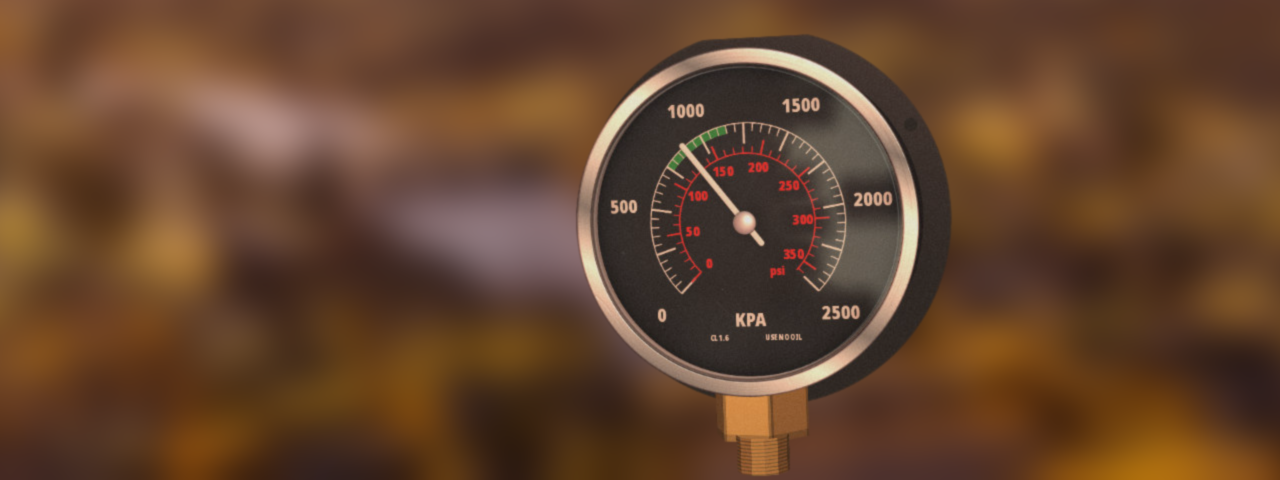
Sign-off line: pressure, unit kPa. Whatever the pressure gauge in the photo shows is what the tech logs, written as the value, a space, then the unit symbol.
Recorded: 900 kPa
